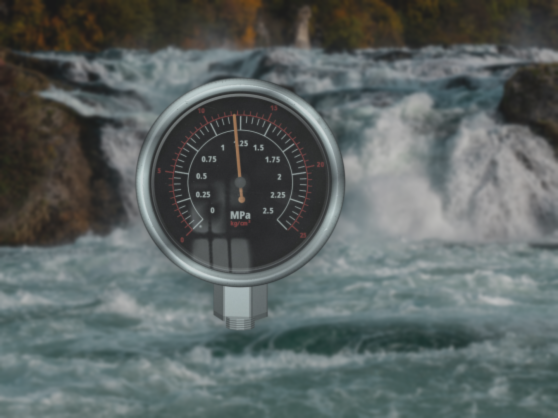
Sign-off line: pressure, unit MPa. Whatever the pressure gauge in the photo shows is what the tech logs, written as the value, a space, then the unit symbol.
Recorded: 1.2 MPa
